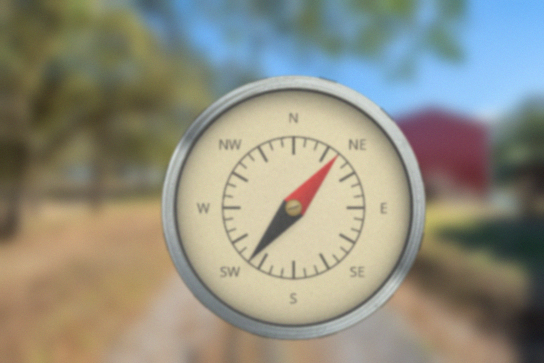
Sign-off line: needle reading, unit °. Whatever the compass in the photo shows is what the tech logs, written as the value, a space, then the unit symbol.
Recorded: 40 °
